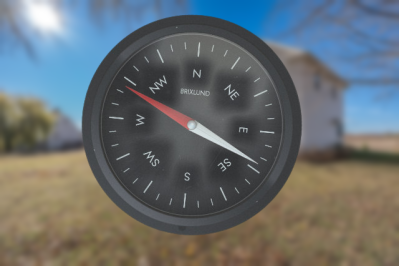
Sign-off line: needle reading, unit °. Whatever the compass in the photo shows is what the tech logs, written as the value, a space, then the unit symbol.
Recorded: 295 °
